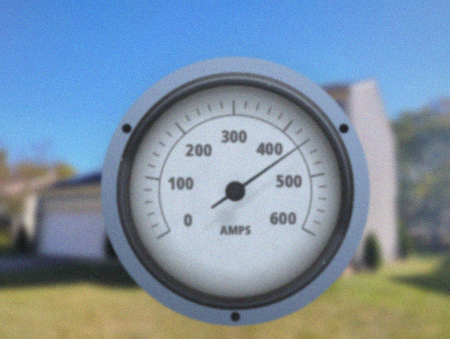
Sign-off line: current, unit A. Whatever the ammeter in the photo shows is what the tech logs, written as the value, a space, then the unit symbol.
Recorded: 440 A
